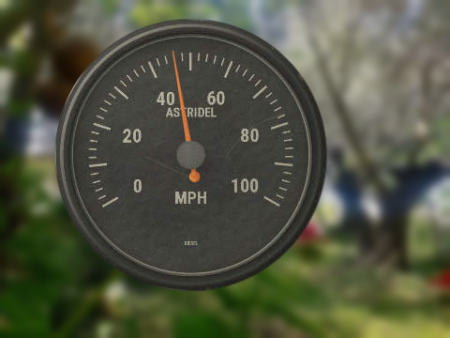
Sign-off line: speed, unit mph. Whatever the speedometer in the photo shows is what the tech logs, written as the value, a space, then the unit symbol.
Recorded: 46 mph
